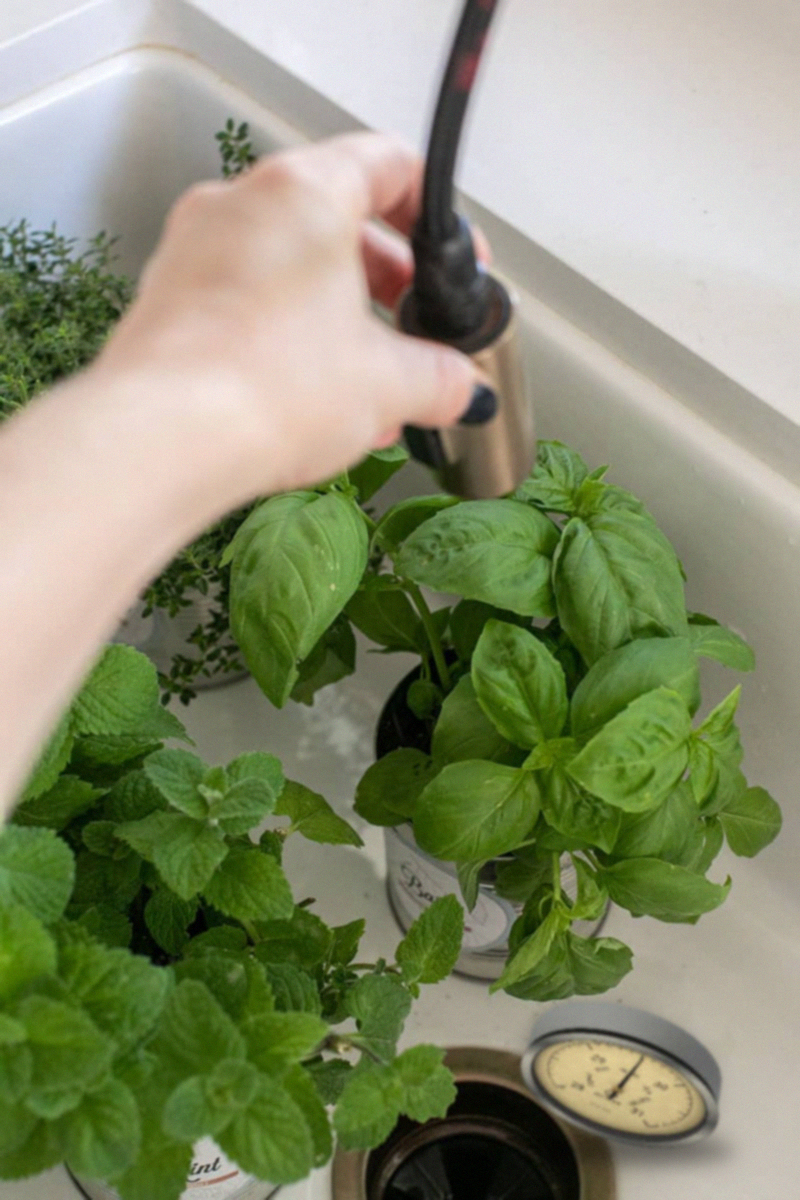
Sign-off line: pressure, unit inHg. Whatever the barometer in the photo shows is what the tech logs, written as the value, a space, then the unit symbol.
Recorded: 29.5 inHg
